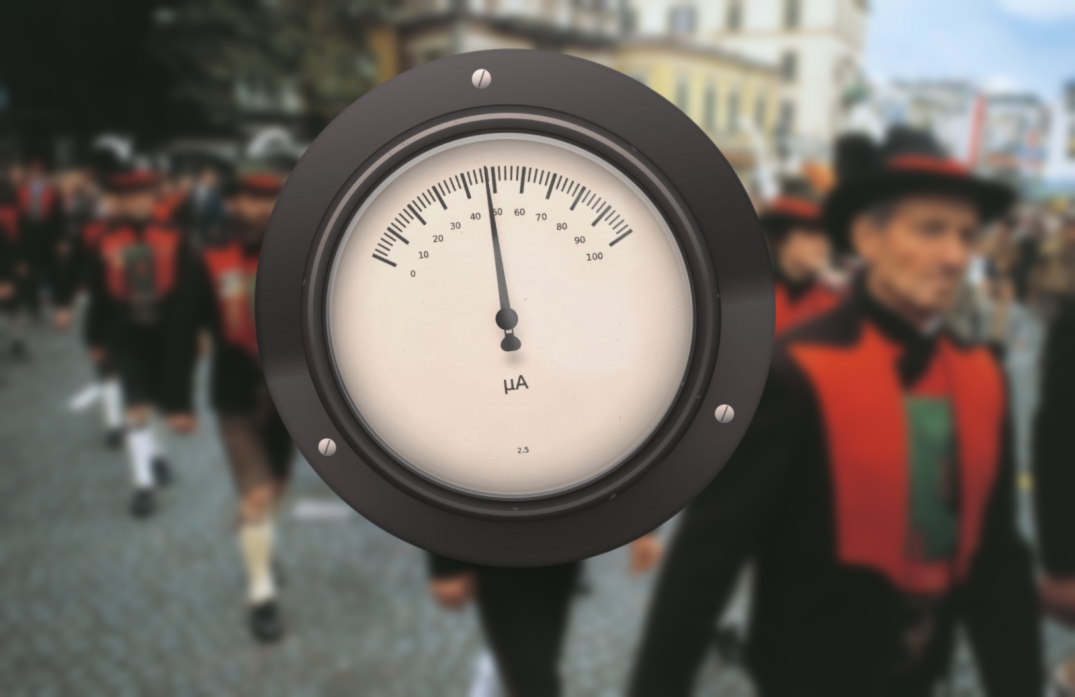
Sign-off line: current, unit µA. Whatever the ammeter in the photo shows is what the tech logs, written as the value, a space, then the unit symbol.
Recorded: 48 µA
